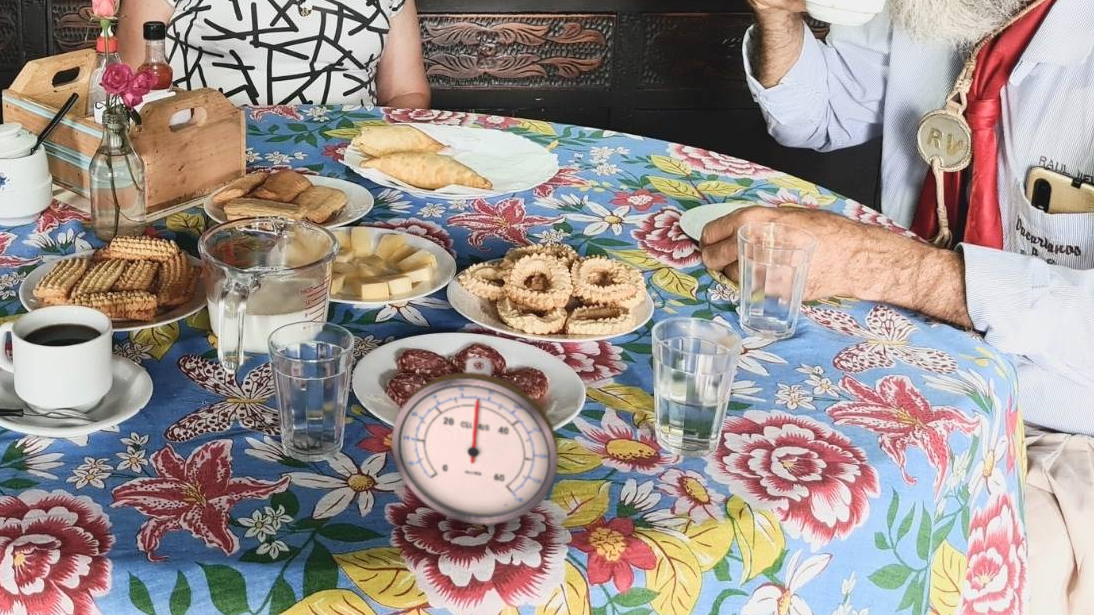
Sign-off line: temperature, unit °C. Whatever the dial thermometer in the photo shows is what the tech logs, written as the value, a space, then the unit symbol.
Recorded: 30 °C
